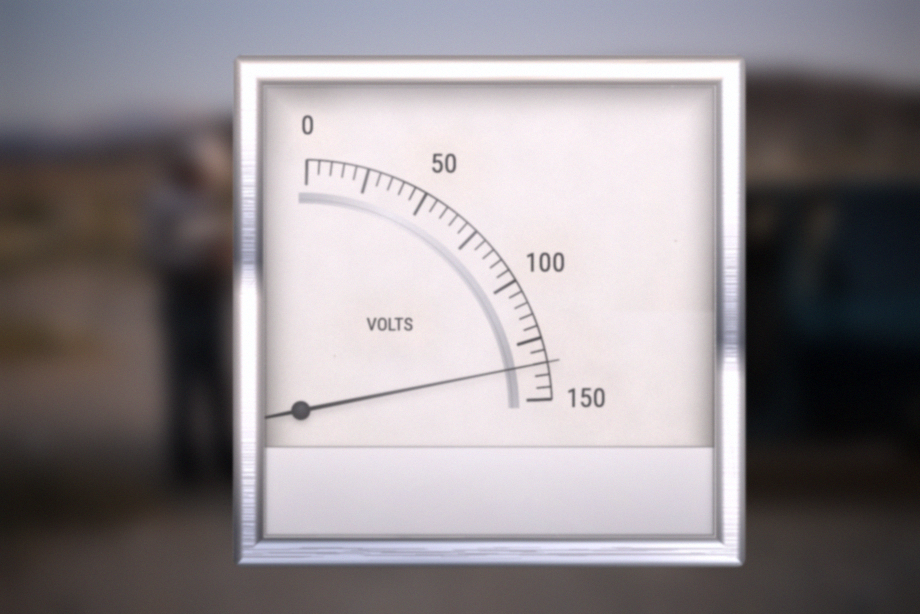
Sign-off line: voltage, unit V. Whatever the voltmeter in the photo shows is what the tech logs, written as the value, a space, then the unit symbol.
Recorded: 135 V
